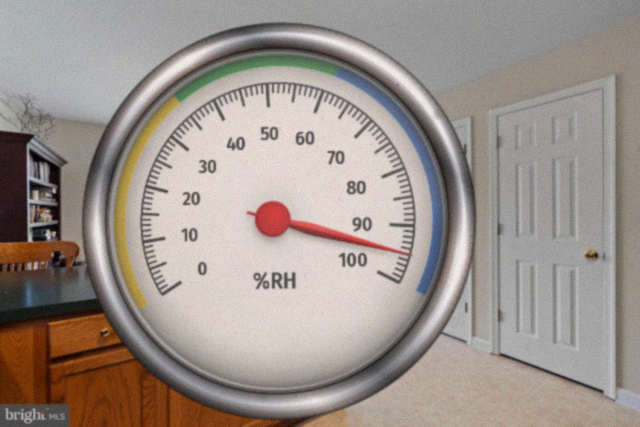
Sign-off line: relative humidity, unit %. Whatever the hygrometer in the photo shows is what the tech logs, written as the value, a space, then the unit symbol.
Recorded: 95 %
